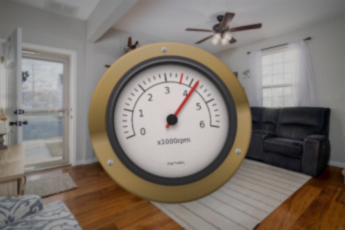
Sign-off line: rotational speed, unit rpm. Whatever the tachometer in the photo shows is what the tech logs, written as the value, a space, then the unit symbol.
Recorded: 4200 rpm
